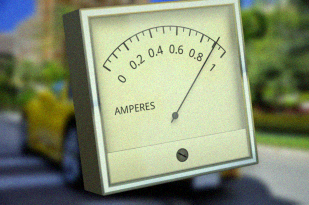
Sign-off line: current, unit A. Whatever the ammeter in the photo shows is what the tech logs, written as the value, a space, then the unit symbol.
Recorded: 0.9 A
